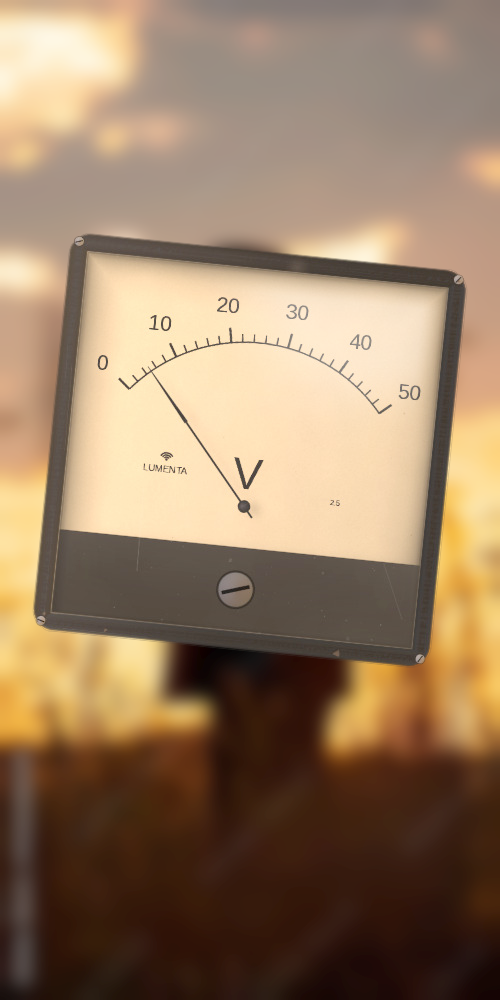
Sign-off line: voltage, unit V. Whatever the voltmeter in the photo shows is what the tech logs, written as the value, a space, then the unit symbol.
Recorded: 5 V
